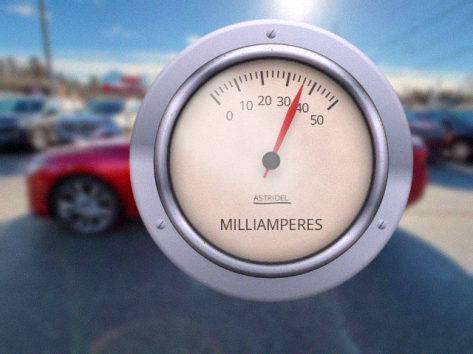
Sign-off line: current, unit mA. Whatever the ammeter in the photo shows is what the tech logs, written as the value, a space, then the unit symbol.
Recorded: 36 mA
